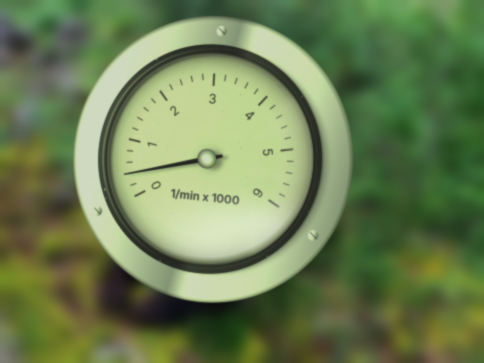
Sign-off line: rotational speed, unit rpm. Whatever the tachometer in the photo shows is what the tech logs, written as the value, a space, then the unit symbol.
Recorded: 400 rpm
